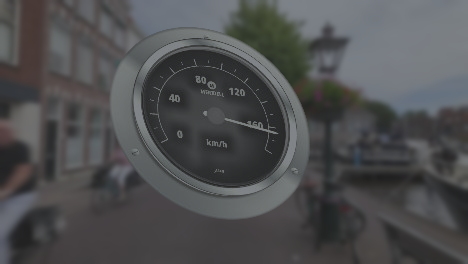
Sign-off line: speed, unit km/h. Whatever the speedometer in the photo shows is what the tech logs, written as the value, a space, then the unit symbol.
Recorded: 165 km/h
